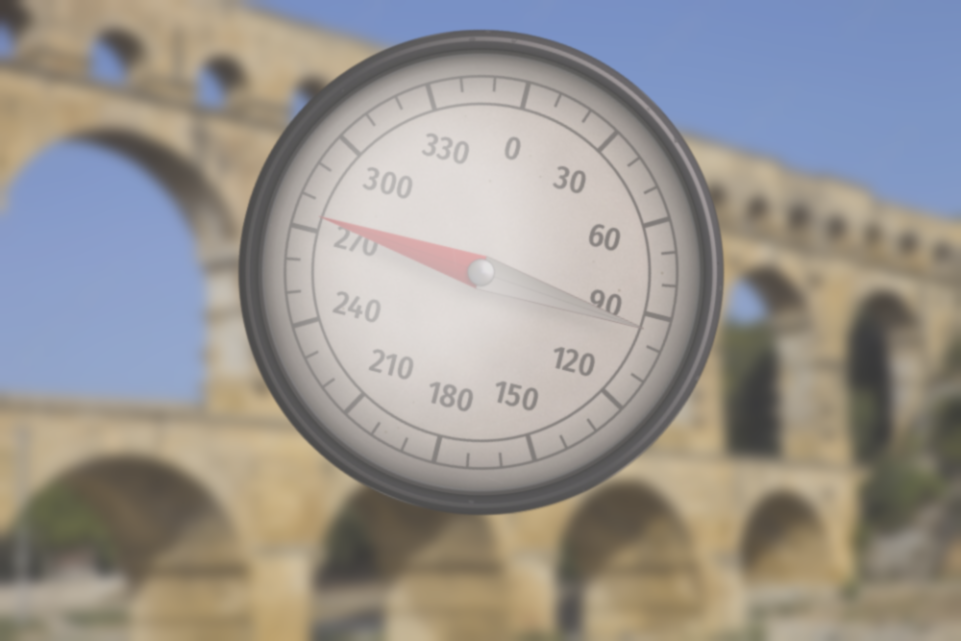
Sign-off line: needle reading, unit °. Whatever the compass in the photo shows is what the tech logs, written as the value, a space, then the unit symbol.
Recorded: 275 °
